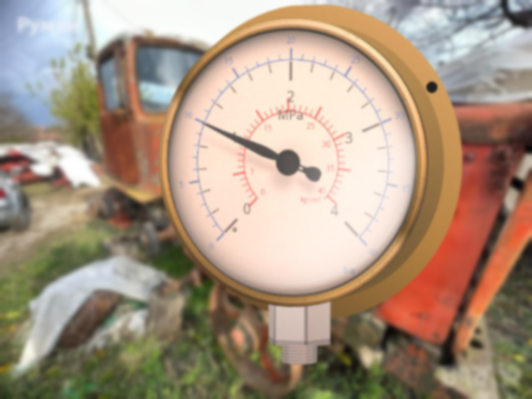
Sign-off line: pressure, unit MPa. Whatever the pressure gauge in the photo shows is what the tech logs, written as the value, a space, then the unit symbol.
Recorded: 1 MPa
